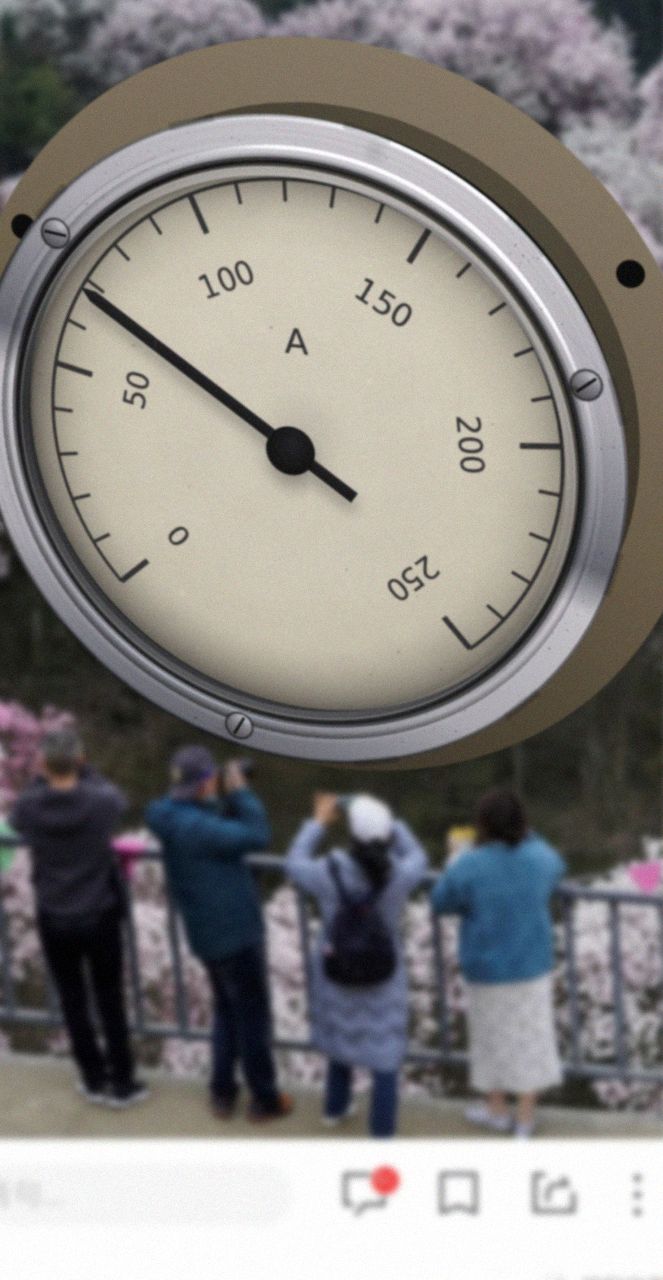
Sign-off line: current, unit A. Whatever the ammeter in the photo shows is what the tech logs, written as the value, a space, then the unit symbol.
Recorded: 70 A
